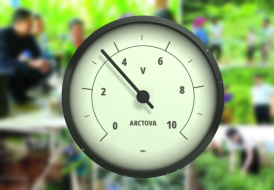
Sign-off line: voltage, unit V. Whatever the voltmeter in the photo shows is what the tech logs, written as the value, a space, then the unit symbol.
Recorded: 3.5 V
